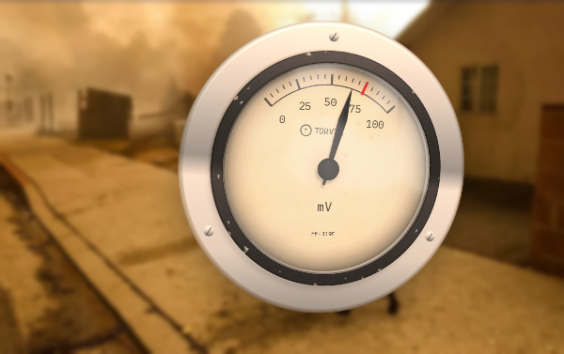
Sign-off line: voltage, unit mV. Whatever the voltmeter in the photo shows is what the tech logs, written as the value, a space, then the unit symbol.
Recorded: 65 mV
